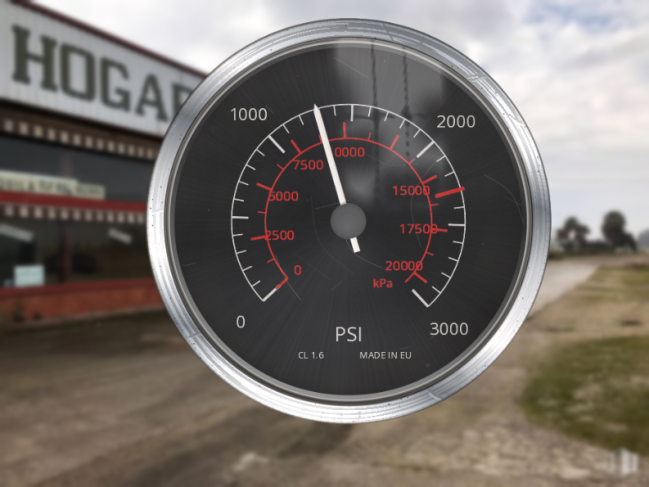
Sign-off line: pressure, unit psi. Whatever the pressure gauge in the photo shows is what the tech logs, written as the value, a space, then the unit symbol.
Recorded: 1300 psi
